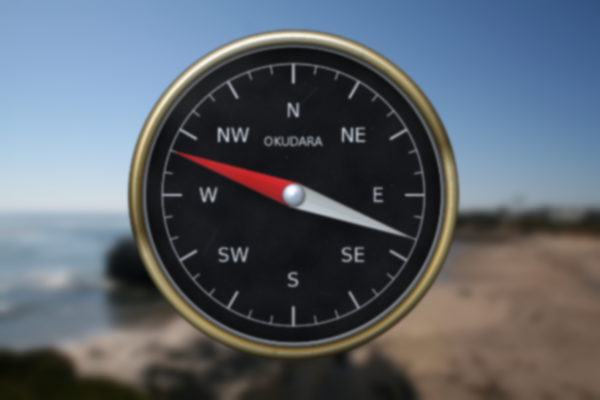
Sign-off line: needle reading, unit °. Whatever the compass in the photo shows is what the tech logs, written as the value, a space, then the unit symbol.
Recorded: 290 °
